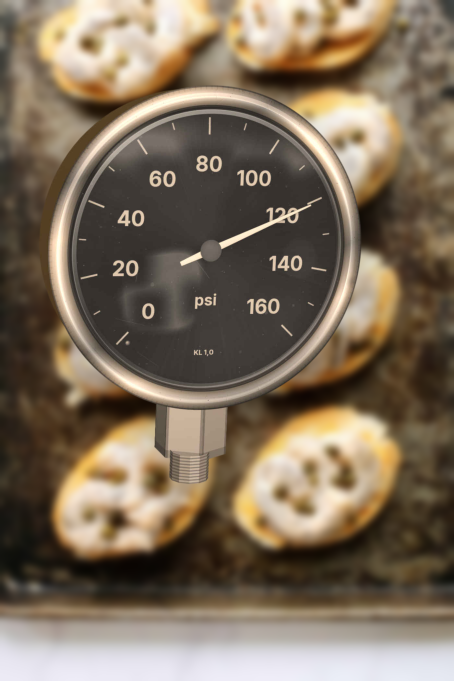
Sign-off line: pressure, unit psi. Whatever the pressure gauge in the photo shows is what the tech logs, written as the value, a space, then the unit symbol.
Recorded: 120 psi
